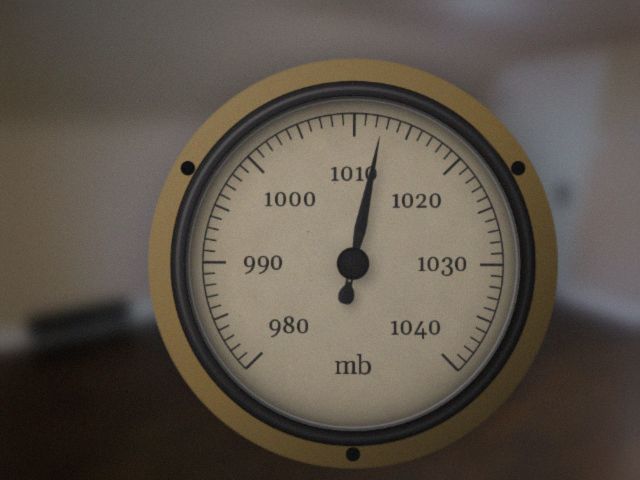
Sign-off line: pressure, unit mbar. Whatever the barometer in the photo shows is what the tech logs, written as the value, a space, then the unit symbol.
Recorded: 1012.5 mbar
